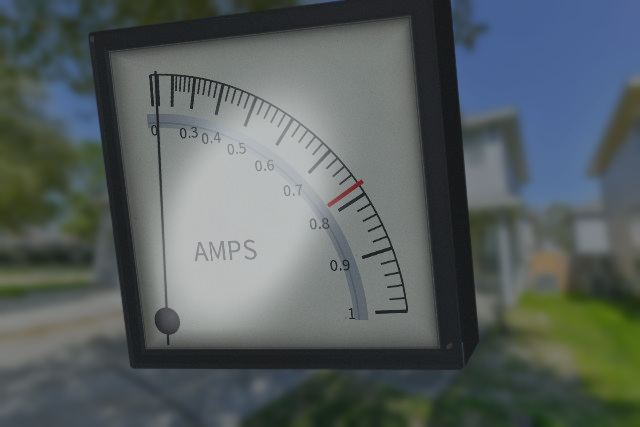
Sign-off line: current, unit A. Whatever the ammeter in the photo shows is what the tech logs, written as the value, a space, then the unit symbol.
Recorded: 0.1 A
